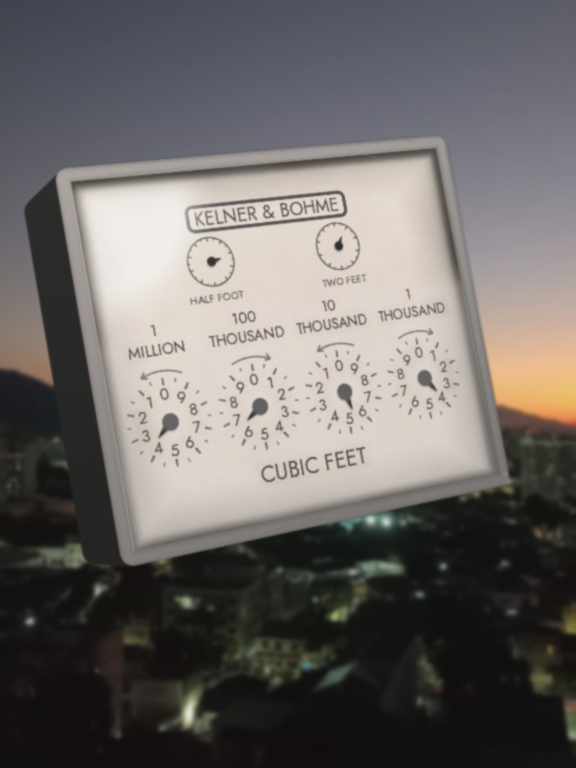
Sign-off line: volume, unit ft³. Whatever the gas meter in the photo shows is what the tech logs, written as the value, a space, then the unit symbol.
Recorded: 365400 ft³
